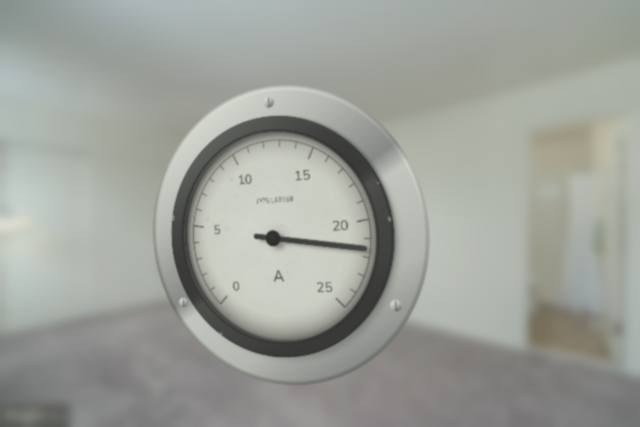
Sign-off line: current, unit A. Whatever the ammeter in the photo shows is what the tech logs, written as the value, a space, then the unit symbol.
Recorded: 21.5 A
